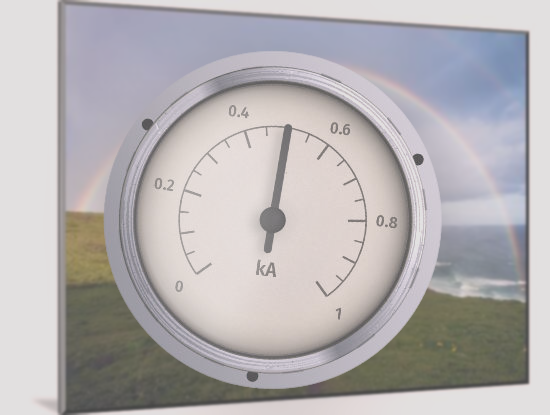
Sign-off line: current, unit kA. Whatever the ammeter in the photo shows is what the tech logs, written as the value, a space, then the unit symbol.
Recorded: 0.5 kA
